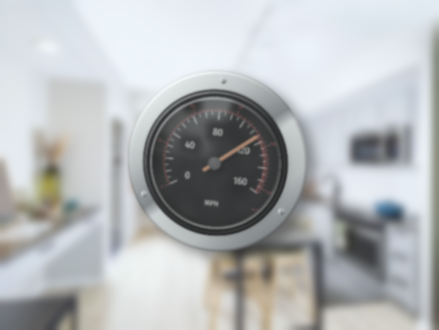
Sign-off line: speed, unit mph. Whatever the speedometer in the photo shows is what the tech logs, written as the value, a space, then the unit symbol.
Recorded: 115 mph
